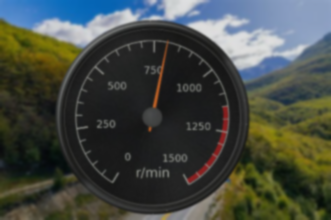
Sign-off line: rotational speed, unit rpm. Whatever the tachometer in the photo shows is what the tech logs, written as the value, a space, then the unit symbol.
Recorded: 800 rpm
